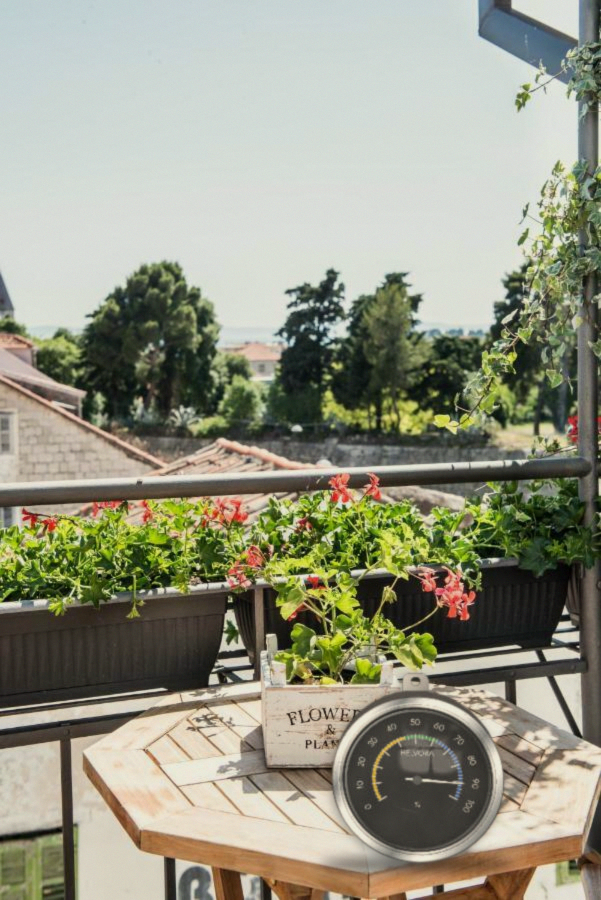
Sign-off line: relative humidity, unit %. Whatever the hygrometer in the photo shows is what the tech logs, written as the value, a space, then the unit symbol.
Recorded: 90 %
